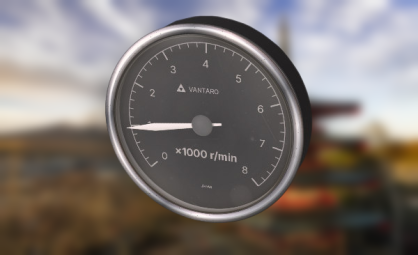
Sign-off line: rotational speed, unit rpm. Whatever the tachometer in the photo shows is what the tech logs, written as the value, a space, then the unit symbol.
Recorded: 1000 rpm
